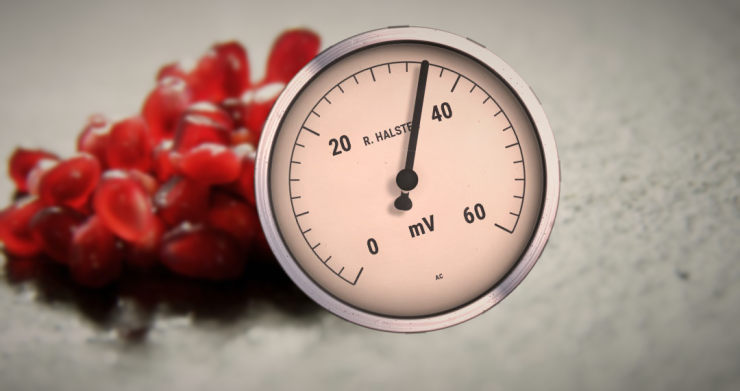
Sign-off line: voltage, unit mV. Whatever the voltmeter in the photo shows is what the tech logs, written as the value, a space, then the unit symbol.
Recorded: 36 mV
